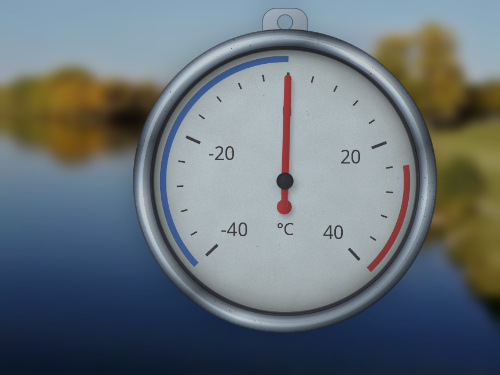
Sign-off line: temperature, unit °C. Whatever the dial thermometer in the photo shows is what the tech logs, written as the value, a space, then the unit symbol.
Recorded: 0 °C
